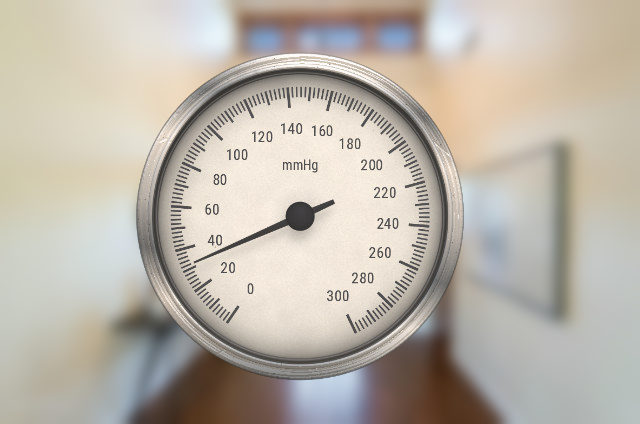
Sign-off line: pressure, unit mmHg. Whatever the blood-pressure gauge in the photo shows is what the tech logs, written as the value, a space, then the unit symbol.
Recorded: 32 mmHg
